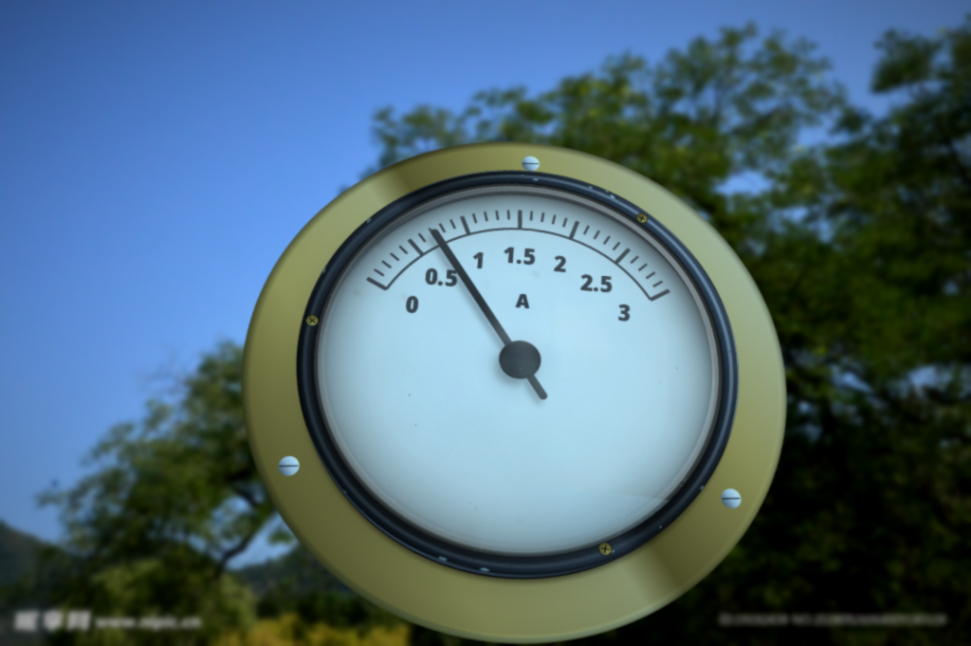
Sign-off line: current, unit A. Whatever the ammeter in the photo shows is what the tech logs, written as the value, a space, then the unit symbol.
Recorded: 0.7 A
